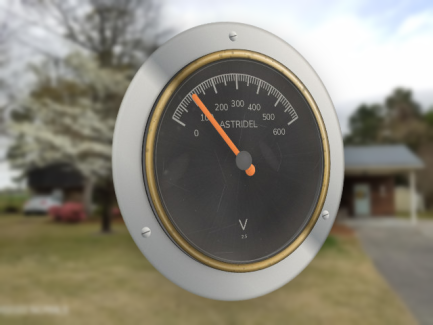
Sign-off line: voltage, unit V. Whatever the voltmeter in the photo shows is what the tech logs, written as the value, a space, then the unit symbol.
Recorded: 100 V
